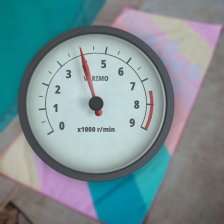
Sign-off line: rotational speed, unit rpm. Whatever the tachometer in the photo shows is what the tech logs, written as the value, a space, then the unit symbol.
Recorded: 4000 rpm
